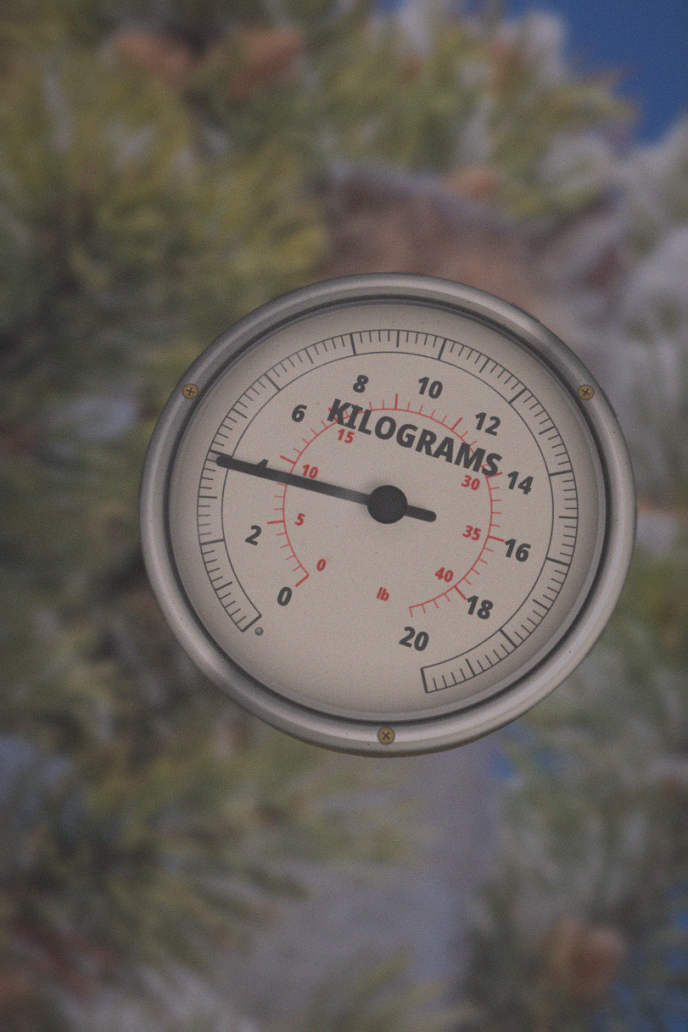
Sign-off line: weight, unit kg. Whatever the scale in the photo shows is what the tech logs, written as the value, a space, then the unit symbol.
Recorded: 3.8 kg
